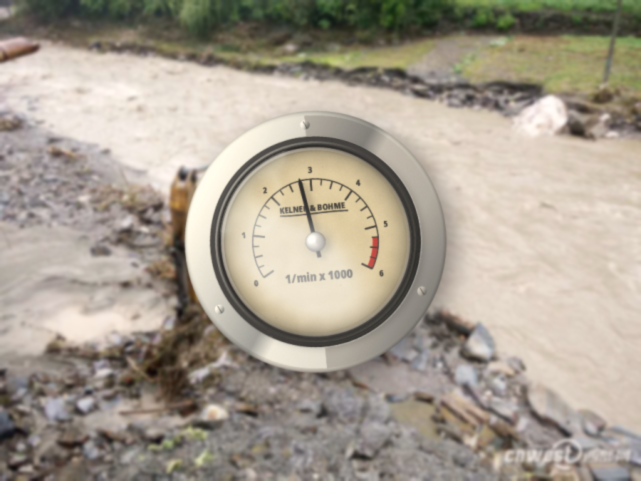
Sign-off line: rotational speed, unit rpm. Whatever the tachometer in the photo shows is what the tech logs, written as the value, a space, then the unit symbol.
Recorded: 2750 rpm
